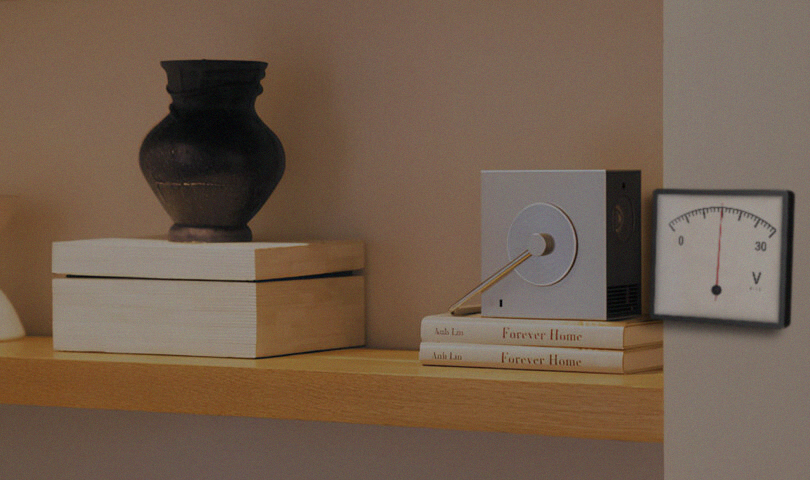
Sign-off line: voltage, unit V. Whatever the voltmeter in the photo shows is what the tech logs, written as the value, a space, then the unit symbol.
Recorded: 15 V
